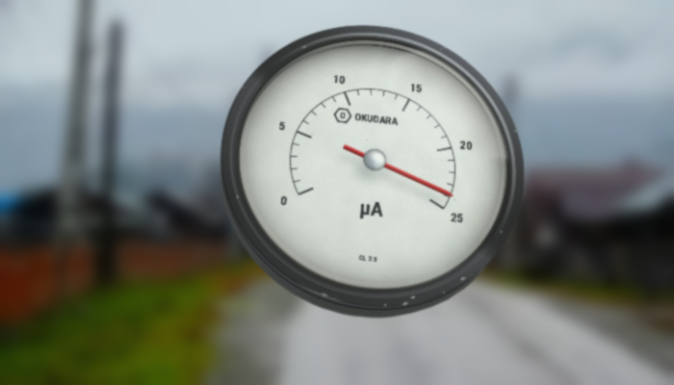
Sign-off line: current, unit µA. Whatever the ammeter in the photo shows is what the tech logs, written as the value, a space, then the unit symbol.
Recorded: 24 µA
